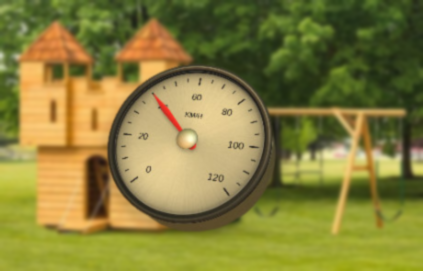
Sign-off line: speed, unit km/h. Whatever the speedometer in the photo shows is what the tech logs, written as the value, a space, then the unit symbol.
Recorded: 40 km/h
